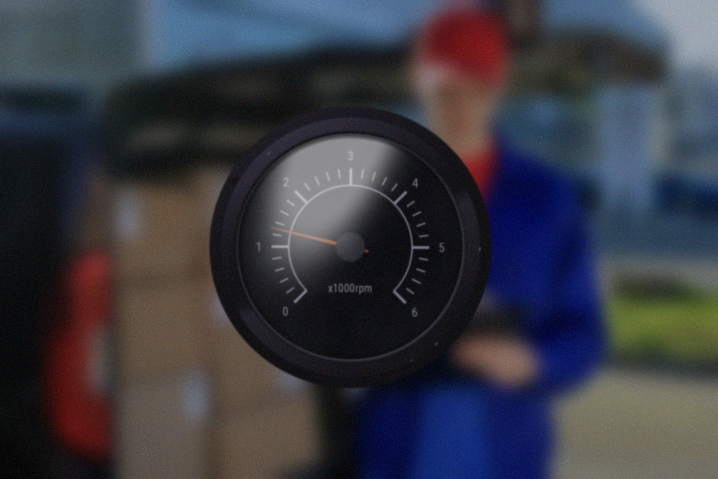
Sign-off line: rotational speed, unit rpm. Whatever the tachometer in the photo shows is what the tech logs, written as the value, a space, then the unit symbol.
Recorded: 1300 rpm
